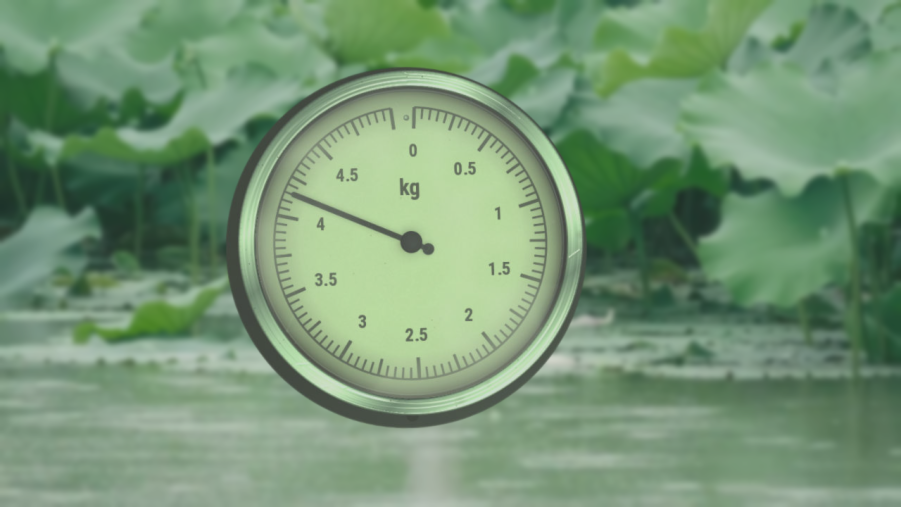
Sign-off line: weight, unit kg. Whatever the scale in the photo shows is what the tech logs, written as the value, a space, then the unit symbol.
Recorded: 4.15 kg
